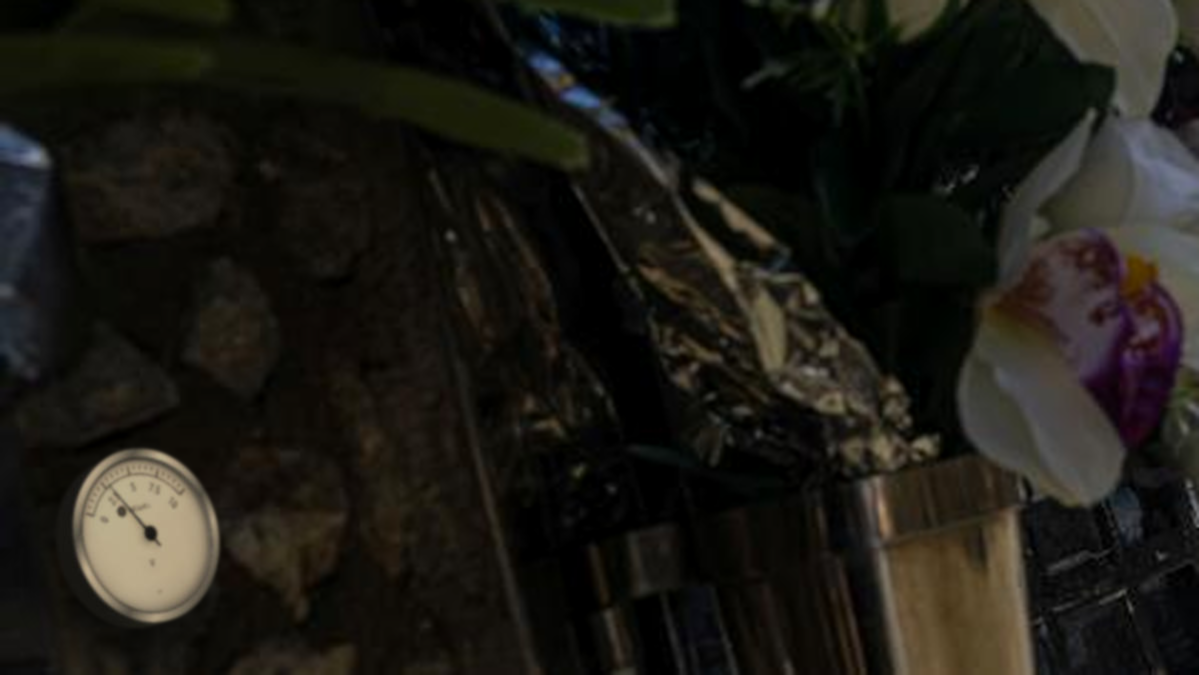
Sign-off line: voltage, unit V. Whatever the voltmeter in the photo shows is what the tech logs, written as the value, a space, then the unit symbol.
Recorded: 2.5 V
